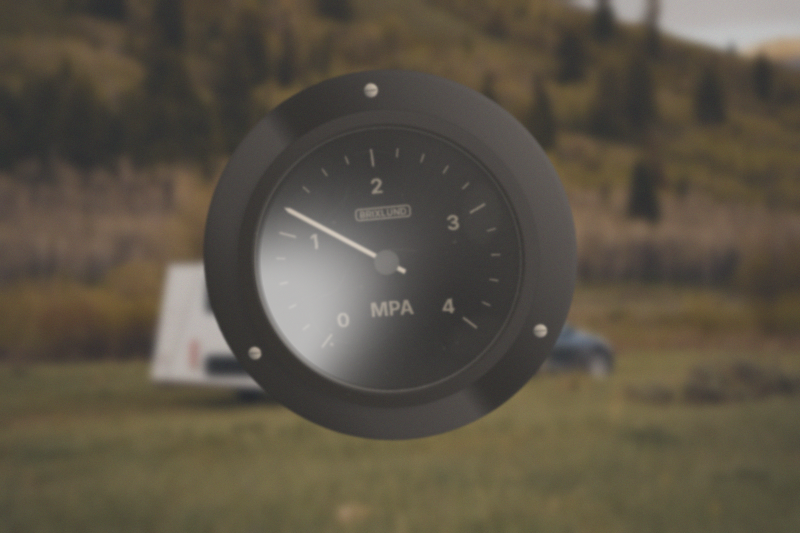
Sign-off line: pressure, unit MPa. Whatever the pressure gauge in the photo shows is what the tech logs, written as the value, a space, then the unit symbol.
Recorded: 1.2 MPa
